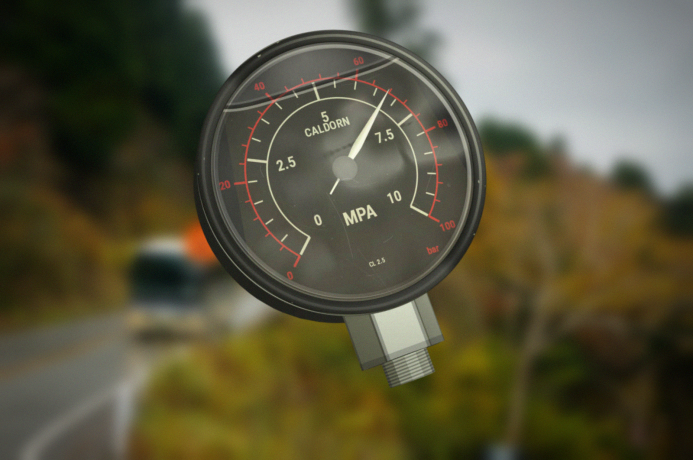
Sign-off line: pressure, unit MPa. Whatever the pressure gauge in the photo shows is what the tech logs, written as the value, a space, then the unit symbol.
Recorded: 6.75 MPa
